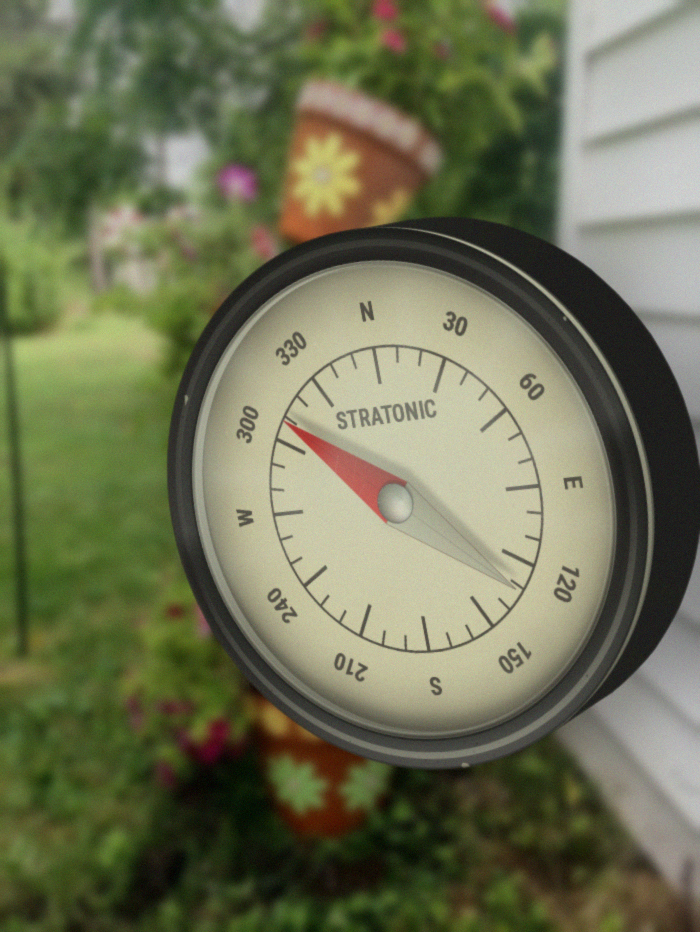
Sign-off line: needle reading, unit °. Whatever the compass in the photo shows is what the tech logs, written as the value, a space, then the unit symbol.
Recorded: 310 °
